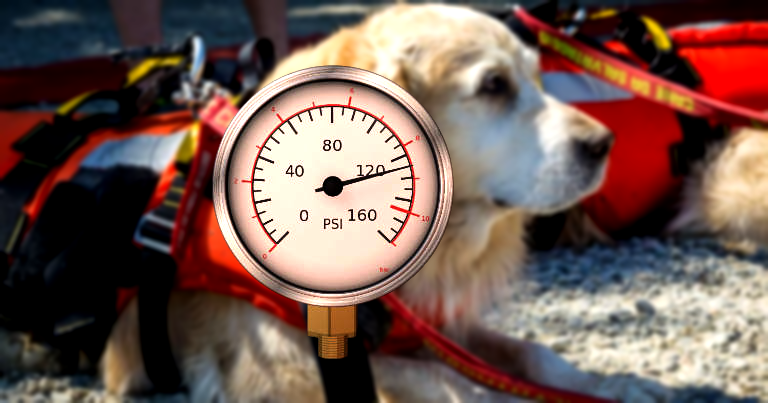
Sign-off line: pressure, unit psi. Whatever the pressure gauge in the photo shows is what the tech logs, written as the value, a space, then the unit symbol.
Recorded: 125 psi
